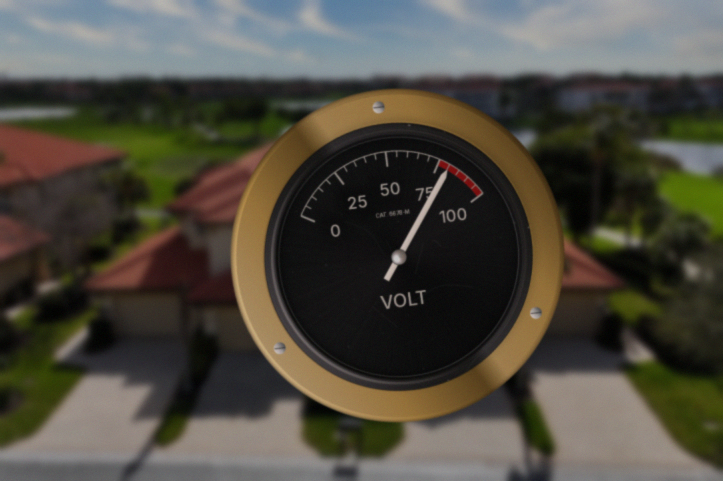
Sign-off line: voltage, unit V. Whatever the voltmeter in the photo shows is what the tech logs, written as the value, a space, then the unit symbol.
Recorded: 80 V
